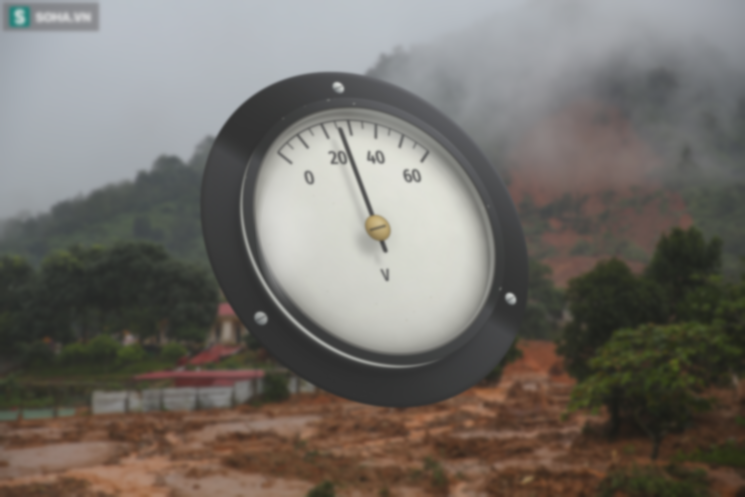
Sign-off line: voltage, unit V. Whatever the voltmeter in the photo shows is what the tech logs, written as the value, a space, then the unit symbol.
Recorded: 25 V
